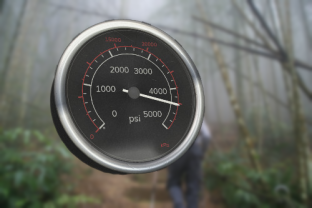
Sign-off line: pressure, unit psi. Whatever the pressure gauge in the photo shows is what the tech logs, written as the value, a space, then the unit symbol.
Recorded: 4400 psi
